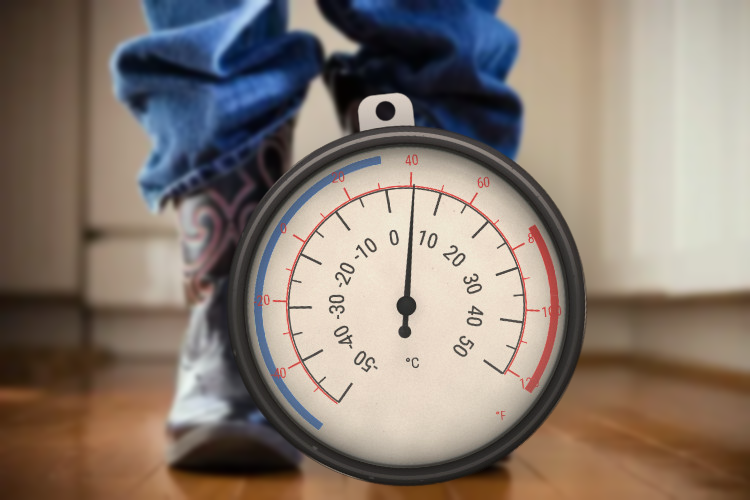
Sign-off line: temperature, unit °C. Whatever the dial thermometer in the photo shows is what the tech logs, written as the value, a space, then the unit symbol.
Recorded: 5 °C
